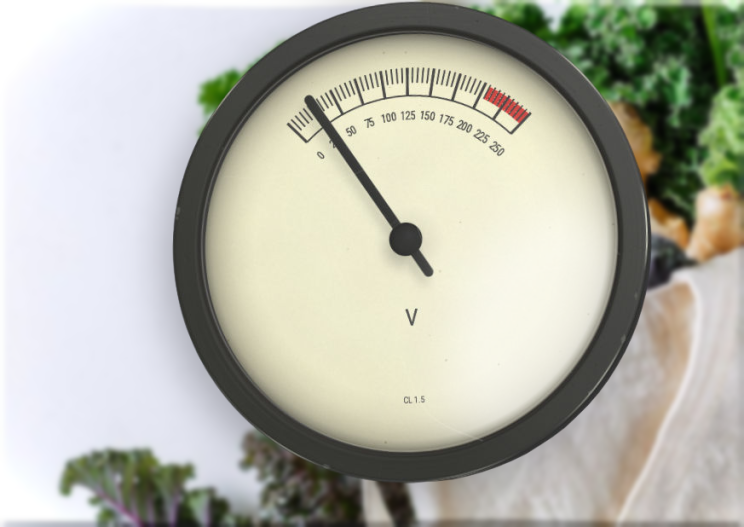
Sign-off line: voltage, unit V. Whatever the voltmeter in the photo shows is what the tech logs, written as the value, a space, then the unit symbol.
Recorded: 30 V
